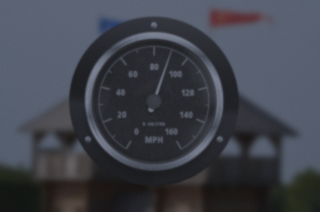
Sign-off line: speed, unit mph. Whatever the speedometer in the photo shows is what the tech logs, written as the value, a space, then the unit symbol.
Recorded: 90 mph
